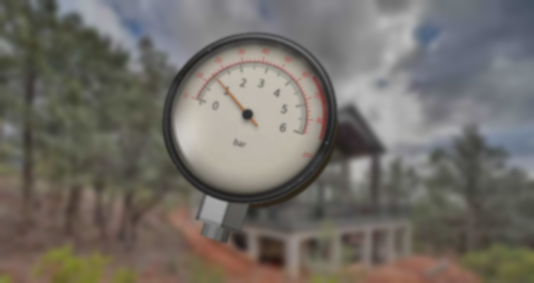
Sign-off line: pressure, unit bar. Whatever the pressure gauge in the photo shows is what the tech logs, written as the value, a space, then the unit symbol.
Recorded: 1 bar
